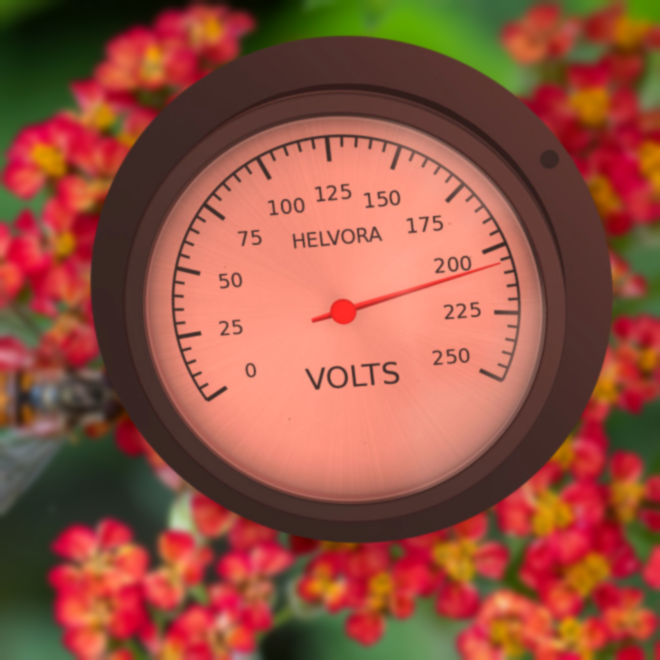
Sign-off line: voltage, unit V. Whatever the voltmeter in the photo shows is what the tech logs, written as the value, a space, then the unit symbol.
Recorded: 205 V
